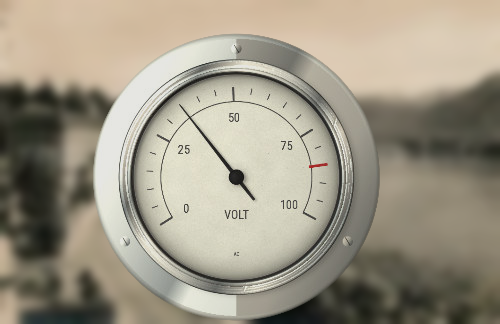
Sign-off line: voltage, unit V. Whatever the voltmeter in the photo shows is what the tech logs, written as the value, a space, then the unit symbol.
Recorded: 35 V
